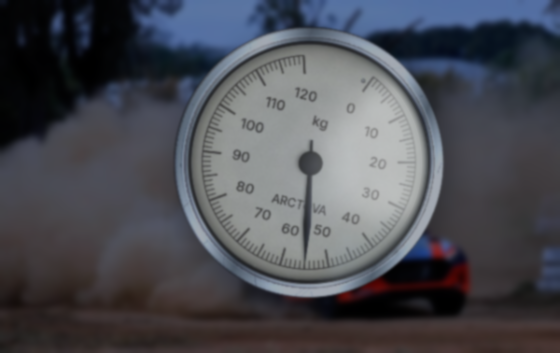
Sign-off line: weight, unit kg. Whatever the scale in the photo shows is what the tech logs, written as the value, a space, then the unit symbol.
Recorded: 55 kg
